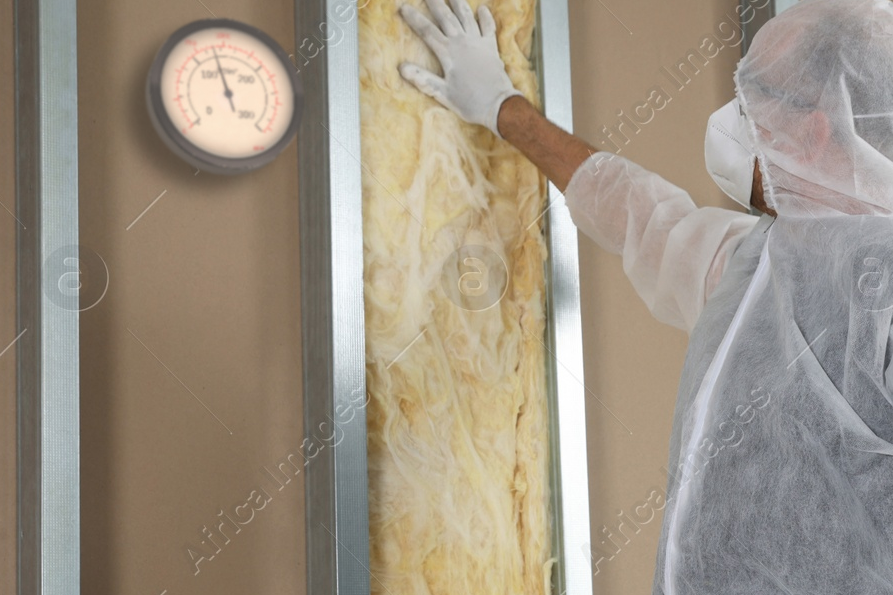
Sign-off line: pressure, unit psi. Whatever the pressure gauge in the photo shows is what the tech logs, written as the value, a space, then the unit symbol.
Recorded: 130 psi
